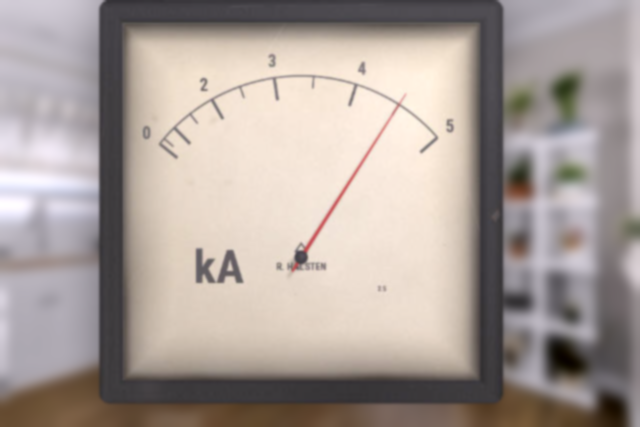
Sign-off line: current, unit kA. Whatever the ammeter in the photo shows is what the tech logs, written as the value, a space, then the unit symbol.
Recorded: 4.5 kA
